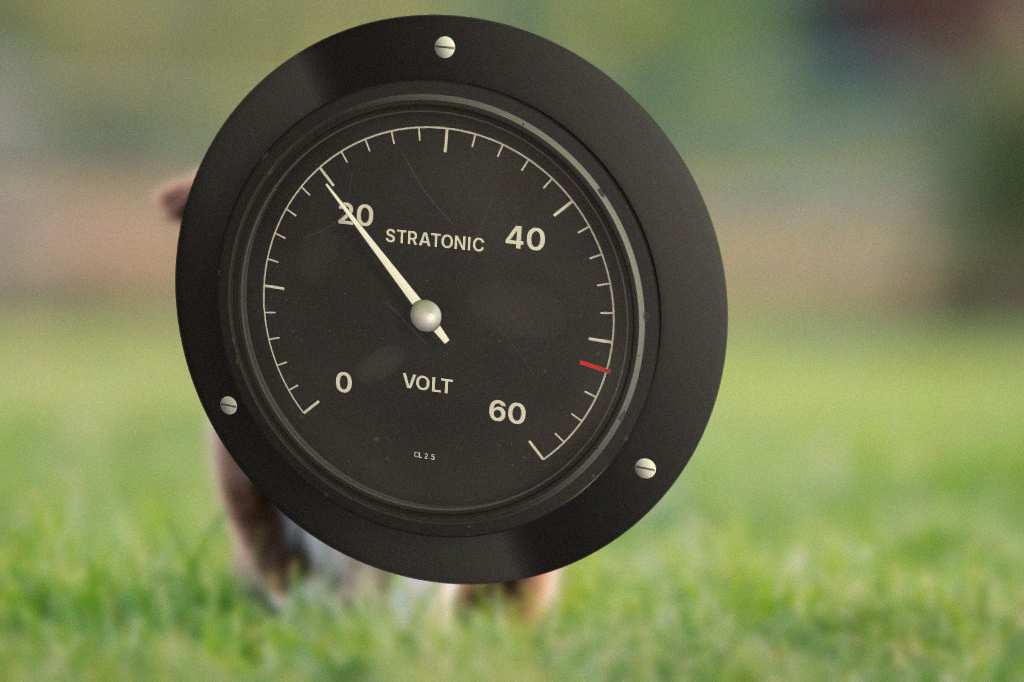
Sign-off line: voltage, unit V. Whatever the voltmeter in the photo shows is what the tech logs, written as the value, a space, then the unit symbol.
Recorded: 20 V
